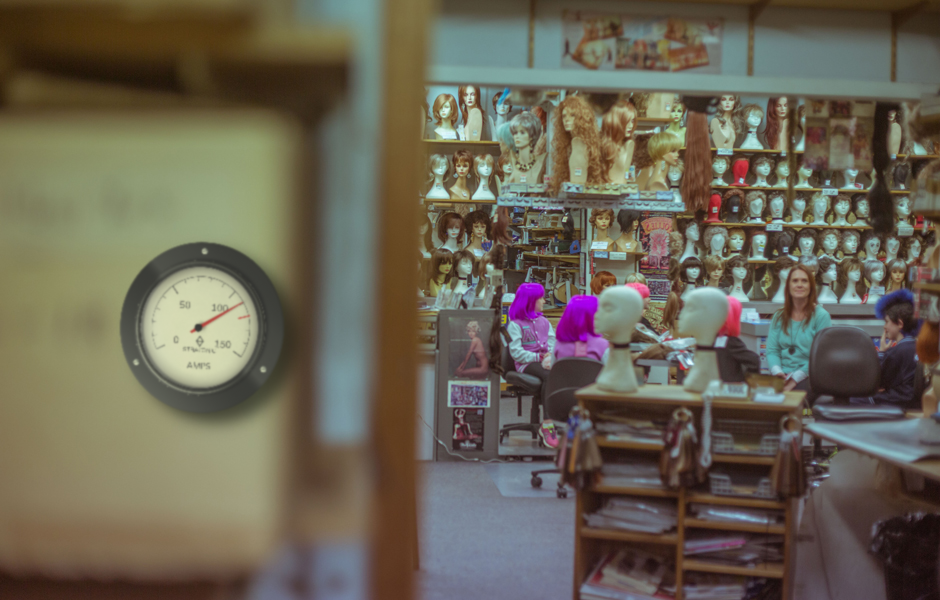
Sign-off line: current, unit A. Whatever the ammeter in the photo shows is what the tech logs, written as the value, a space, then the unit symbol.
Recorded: 110 A
